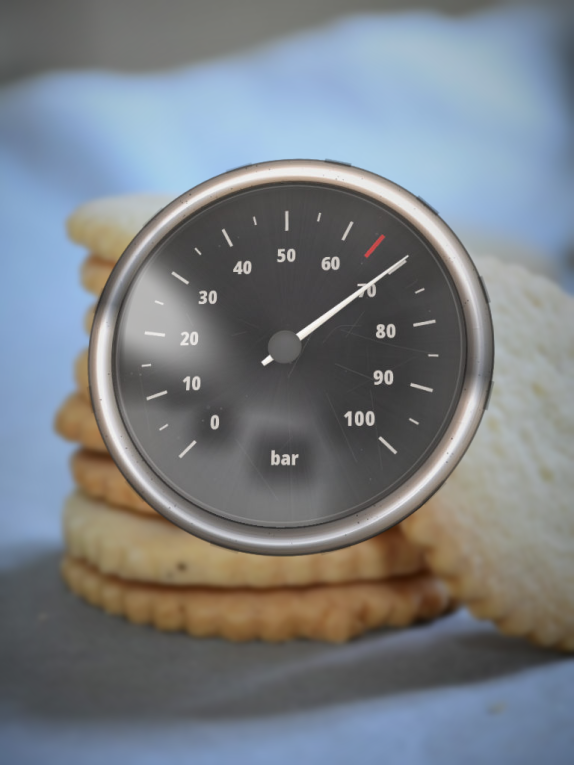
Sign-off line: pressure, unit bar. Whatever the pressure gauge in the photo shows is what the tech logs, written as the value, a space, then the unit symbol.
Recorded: 70 bar
